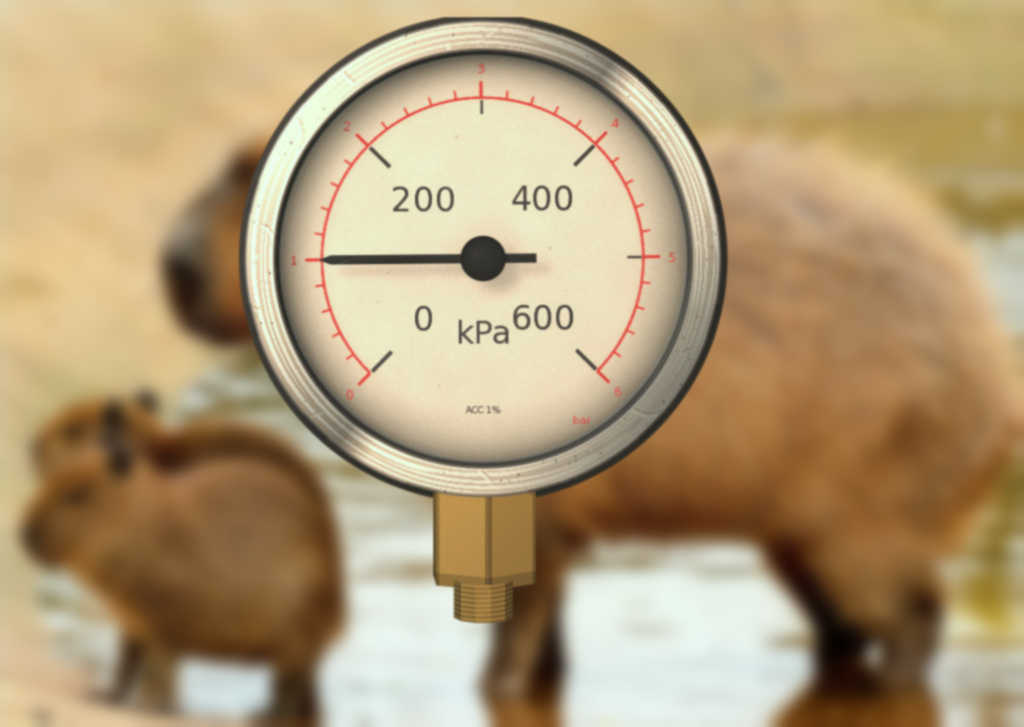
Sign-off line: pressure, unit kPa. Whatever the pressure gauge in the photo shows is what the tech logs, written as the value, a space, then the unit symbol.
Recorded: 100 kPa
